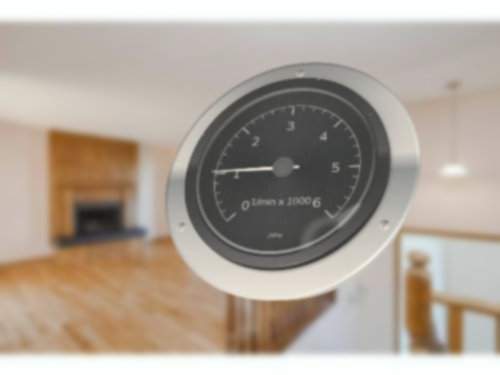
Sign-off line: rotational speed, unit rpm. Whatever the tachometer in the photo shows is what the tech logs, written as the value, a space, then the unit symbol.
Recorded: 1000 rpm
